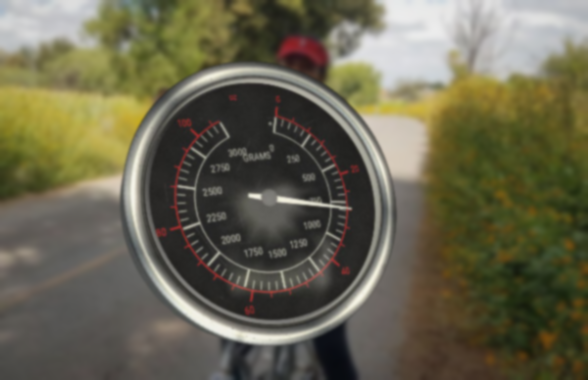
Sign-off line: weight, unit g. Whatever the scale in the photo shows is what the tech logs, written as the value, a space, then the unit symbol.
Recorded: 800 g
